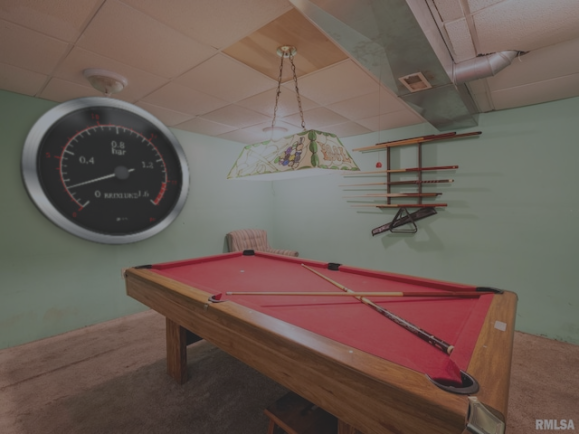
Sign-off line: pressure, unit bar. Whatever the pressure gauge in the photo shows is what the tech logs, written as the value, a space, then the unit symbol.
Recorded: 0.15 bar
